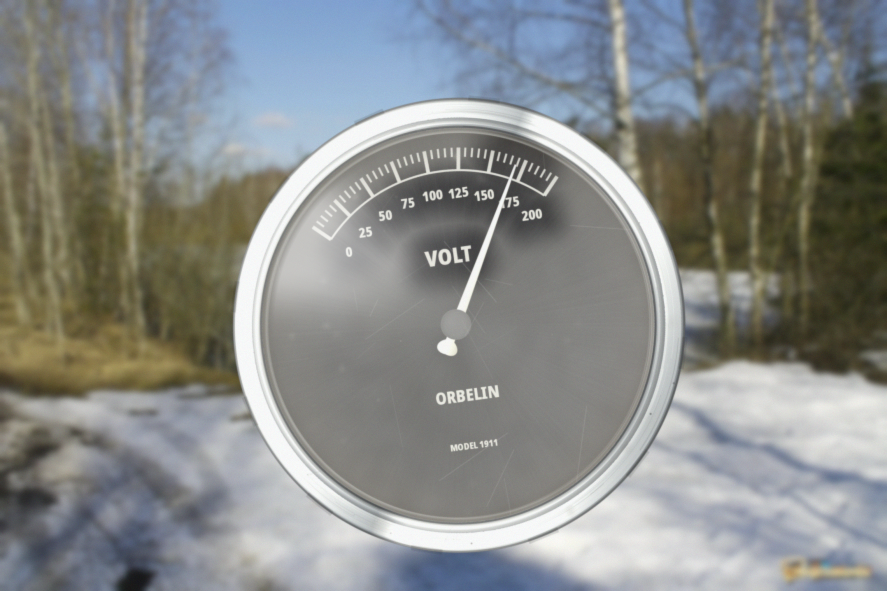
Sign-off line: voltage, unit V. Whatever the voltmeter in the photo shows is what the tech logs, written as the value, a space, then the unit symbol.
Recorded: 170 V
